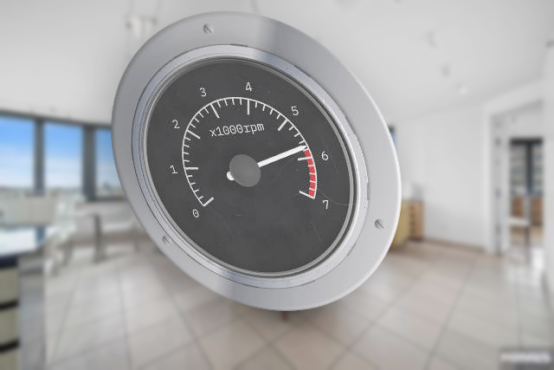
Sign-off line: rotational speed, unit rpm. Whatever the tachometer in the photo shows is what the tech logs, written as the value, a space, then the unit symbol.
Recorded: 5700 rpm
